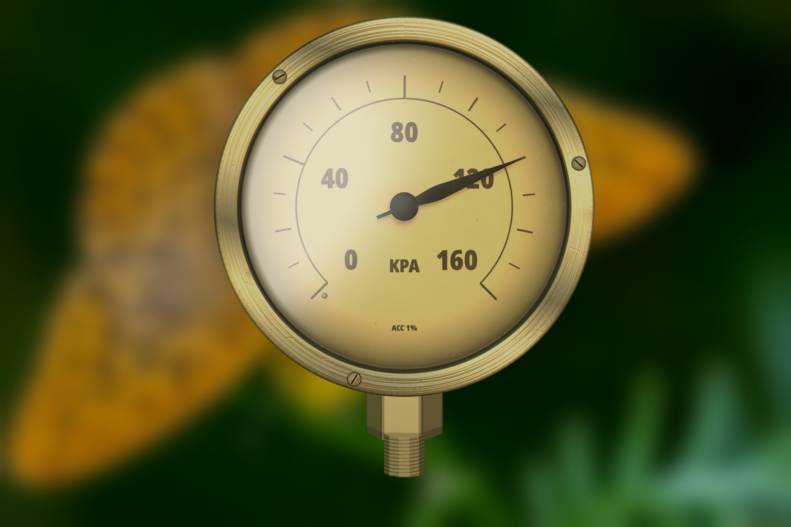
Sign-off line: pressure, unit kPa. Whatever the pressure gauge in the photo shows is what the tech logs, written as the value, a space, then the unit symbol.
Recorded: 120 kPa
